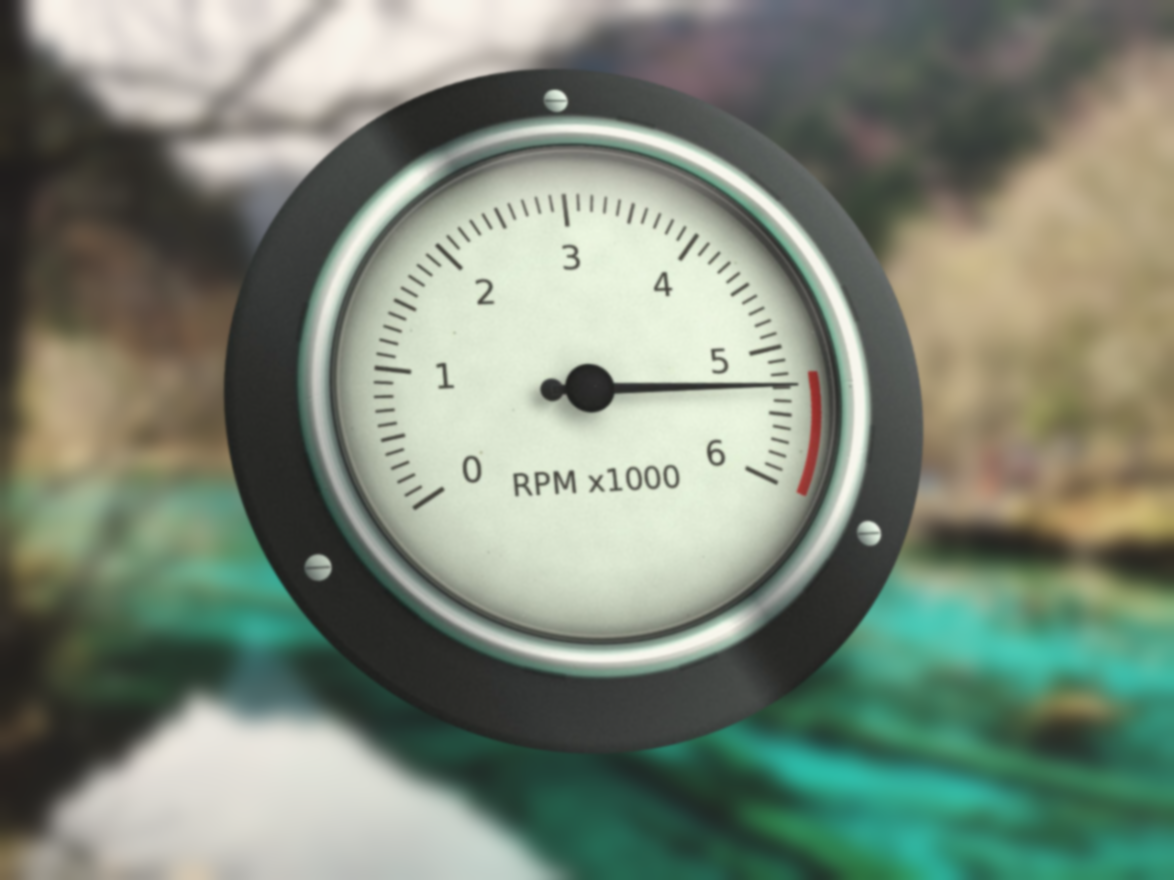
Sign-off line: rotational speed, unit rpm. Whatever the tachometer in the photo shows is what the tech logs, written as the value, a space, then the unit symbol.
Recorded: 5300 rpm
